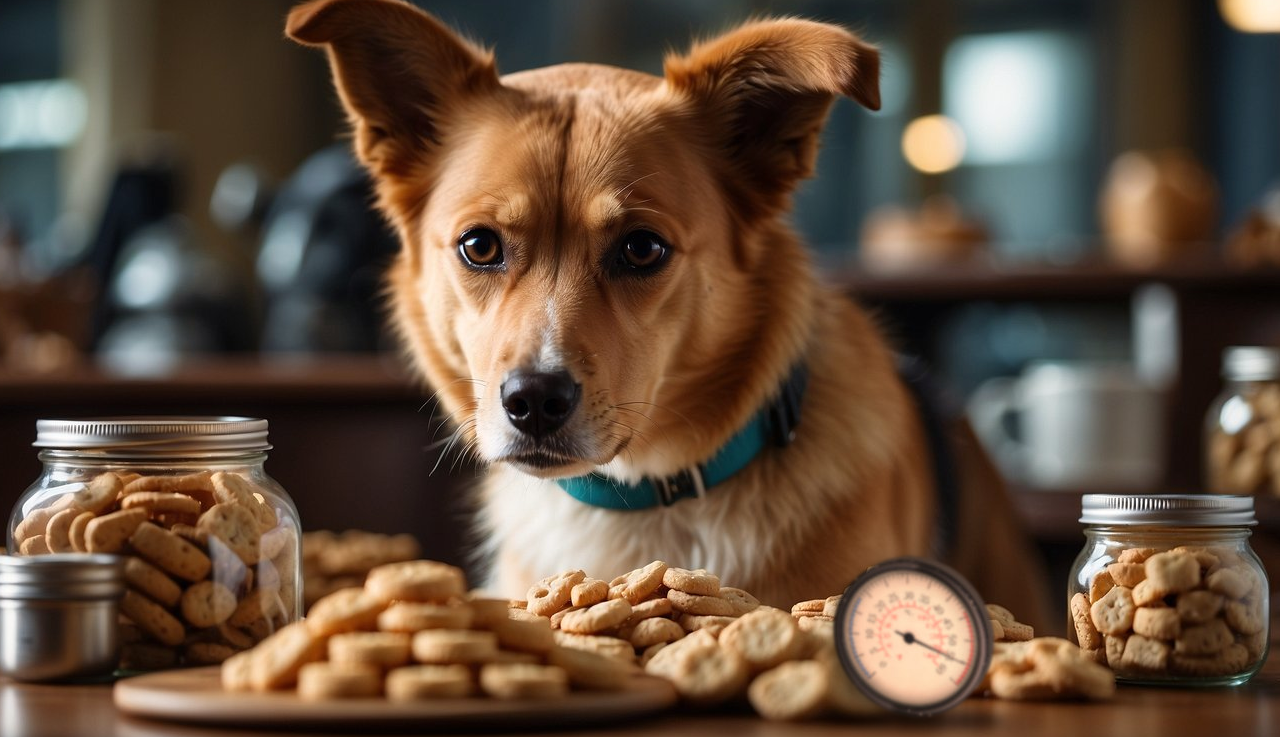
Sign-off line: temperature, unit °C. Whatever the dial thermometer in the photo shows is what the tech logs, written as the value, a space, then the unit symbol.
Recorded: 55 °C
